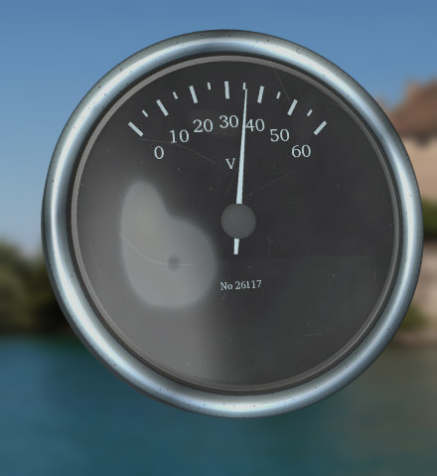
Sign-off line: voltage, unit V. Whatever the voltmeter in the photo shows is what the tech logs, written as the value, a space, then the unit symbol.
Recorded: 35 V
